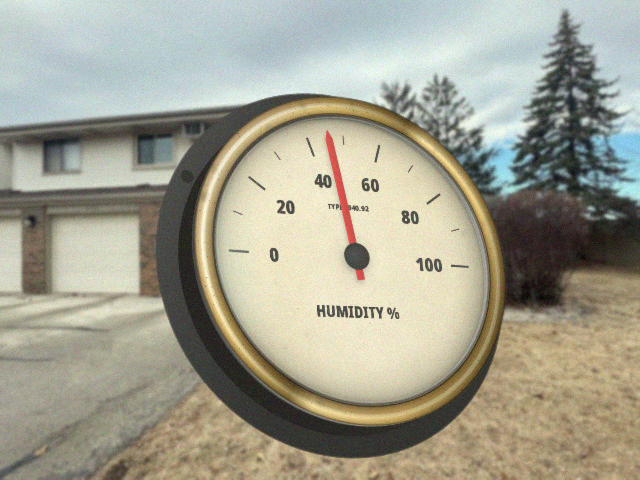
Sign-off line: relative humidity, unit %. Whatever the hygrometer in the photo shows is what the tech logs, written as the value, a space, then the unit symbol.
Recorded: 45 %
